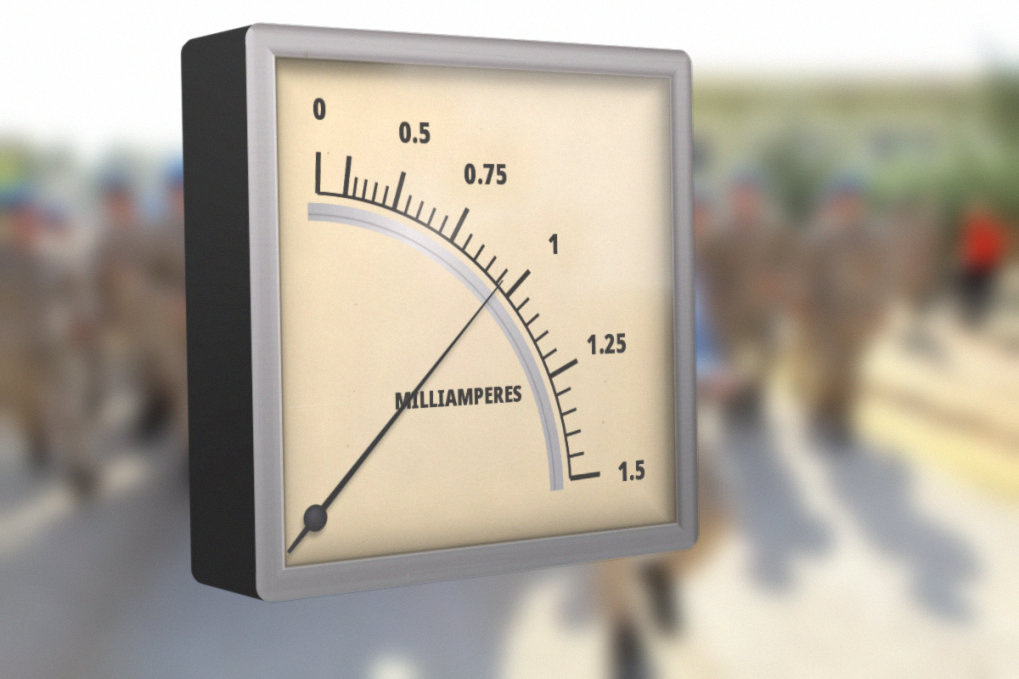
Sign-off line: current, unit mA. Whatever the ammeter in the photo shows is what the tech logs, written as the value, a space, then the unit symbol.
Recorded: 0.95 mA
